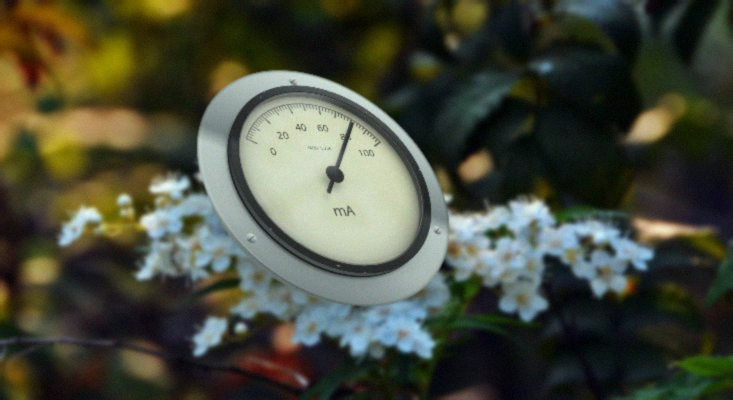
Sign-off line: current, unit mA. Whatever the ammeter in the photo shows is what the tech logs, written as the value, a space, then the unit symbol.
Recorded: 80 mA
